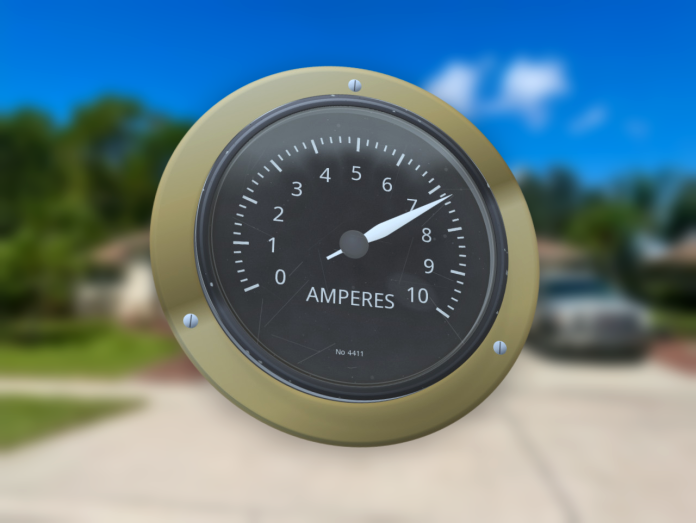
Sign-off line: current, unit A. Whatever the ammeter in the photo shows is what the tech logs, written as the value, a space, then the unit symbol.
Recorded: 7.3 A
